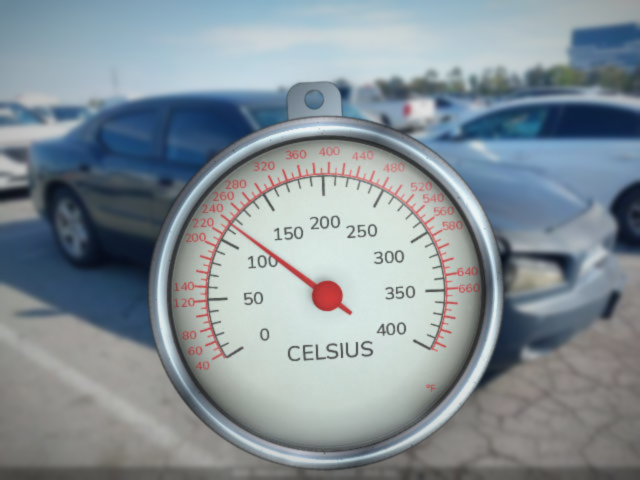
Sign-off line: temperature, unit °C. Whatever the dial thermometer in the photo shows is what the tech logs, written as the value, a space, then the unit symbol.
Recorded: 115 °C
